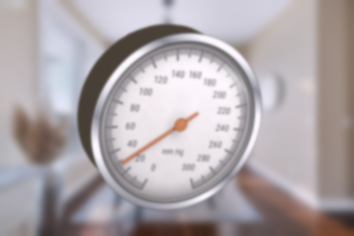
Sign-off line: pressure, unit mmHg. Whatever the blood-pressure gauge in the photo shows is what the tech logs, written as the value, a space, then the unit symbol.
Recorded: 30 mmHg
